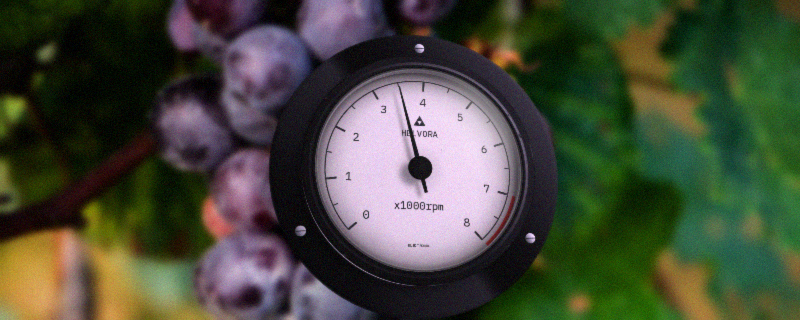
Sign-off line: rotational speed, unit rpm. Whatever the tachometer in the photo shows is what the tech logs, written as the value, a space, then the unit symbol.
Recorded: 3500 rpm
